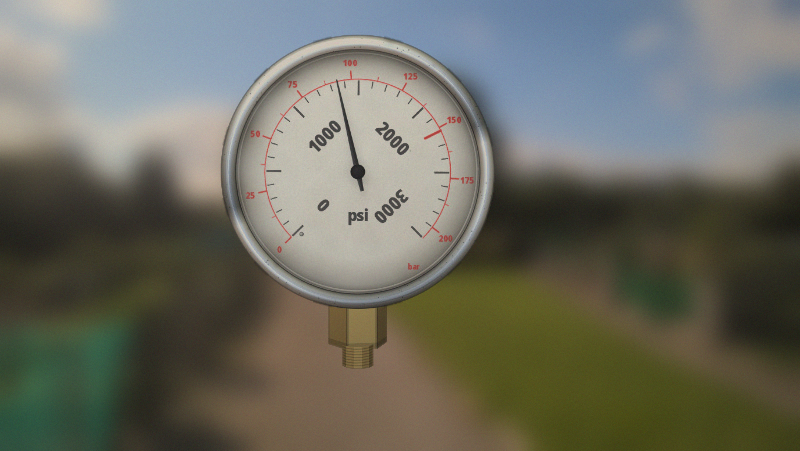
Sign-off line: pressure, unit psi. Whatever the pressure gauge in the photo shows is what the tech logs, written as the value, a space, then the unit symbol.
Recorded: 1350 psi
